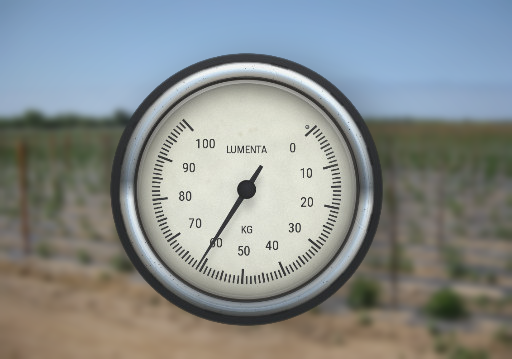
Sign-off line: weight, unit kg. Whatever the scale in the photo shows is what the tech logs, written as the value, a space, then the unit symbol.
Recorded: 61 kg
